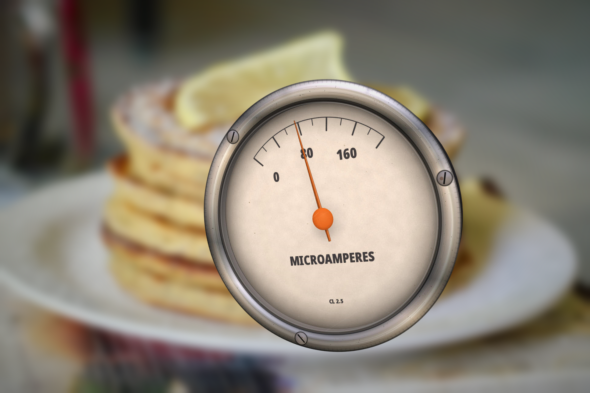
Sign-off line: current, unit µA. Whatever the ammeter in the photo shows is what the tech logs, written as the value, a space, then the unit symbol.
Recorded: 80 µA
